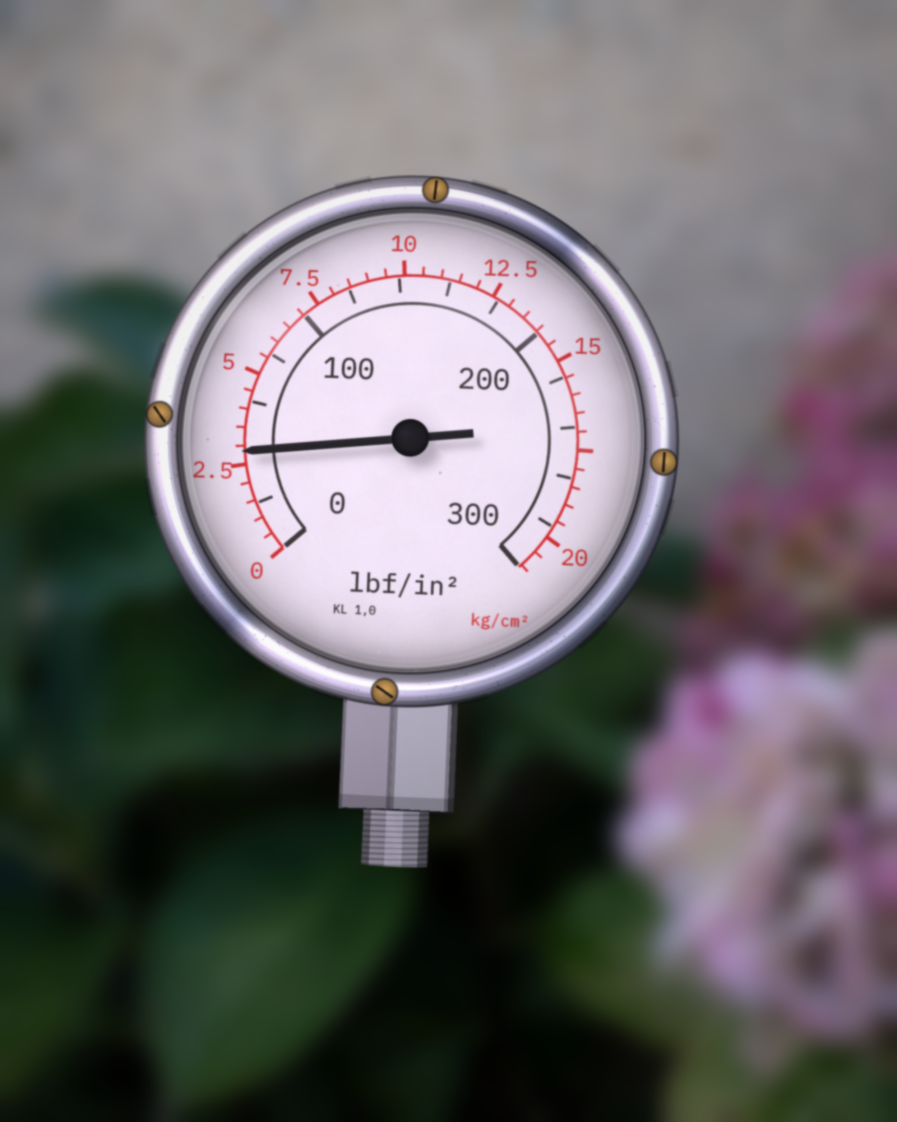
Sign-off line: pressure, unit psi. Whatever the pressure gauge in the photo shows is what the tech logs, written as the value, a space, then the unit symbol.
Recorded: 40 psi
